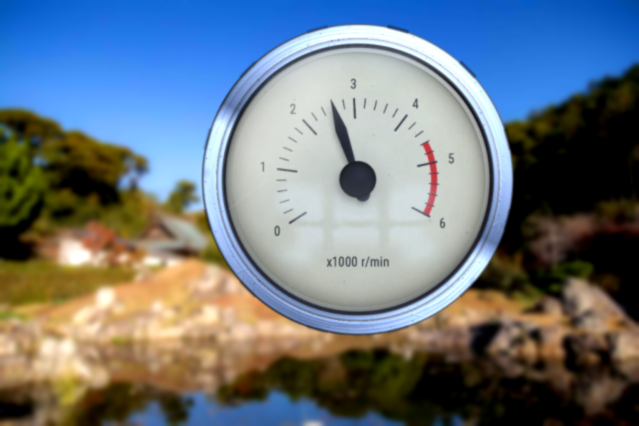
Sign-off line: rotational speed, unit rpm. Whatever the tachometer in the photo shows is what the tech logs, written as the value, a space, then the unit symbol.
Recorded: 2600 rpm
